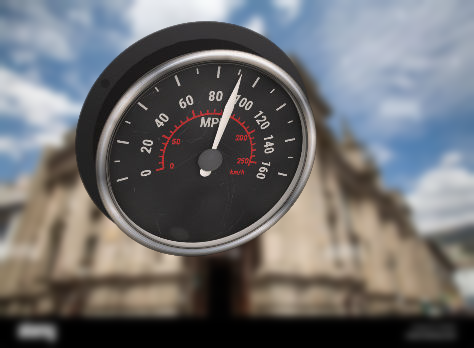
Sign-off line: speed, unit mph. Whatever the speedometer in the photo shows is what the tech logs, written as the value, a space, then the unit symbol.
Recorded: 90 mph
